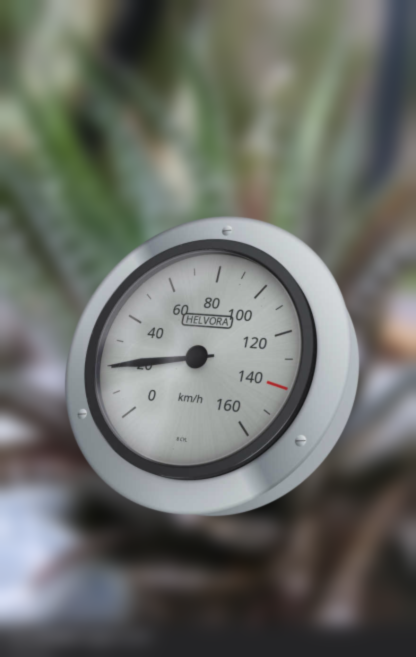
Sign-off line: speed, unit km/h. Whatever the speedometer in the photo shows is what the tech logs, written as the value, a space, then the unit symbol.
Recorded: 20 km/h
